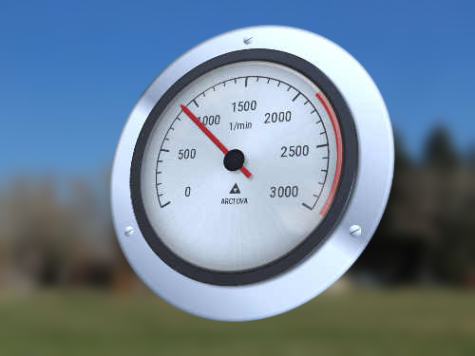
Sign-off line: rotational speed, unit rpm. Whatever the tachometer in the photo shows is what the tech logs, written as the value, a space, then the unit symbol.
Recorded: 900 rpm
